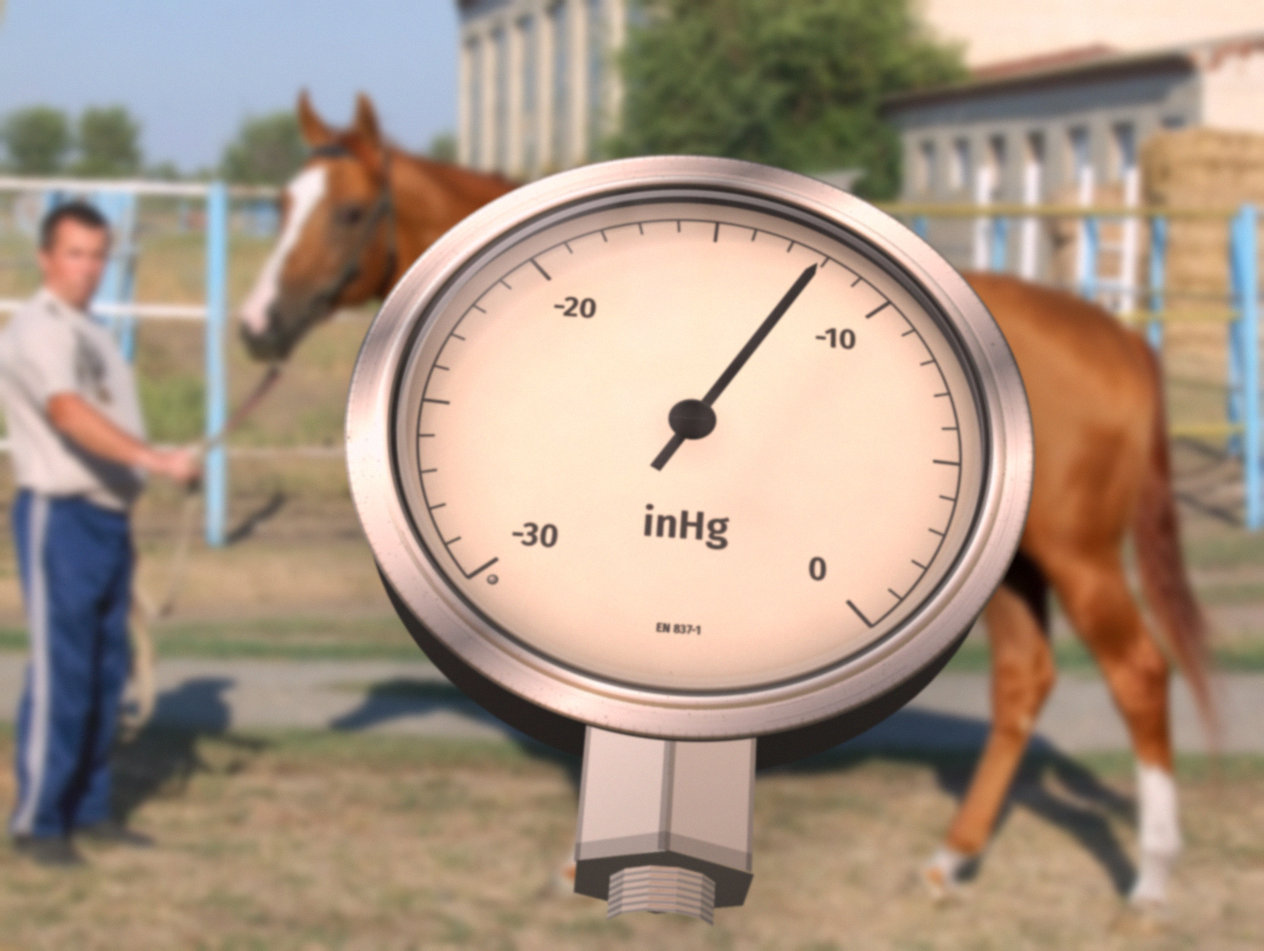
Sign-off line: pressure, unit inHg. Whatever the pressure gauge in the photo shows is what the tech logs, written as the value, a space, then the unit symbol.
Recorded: -12 inHg
